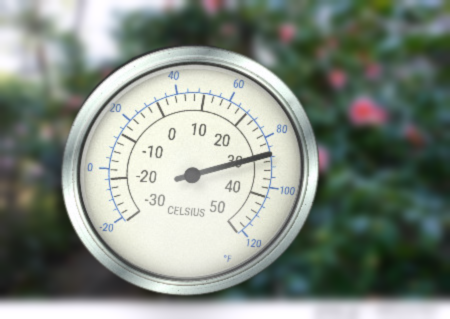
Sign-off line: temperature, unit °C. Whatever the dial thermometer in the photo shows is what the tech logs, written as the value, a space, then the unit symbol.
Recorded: 30 °C
